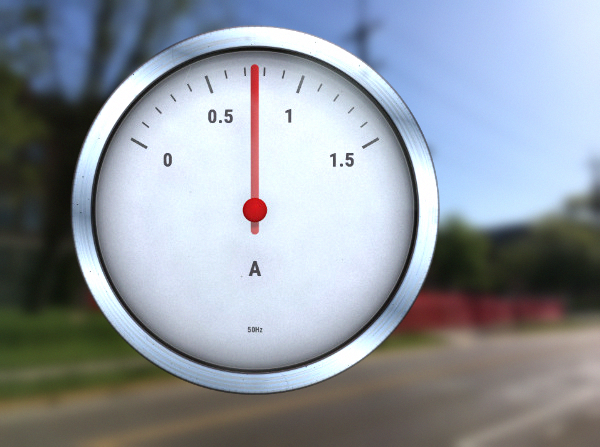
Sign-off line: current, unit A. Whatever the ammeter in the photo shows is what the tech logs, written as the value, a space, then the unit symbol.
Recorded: 0.75 A
